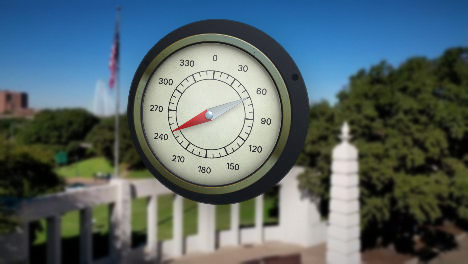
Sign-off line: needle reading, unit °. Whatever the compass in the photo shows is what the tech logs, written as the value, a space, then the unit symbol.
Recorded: 240 °
